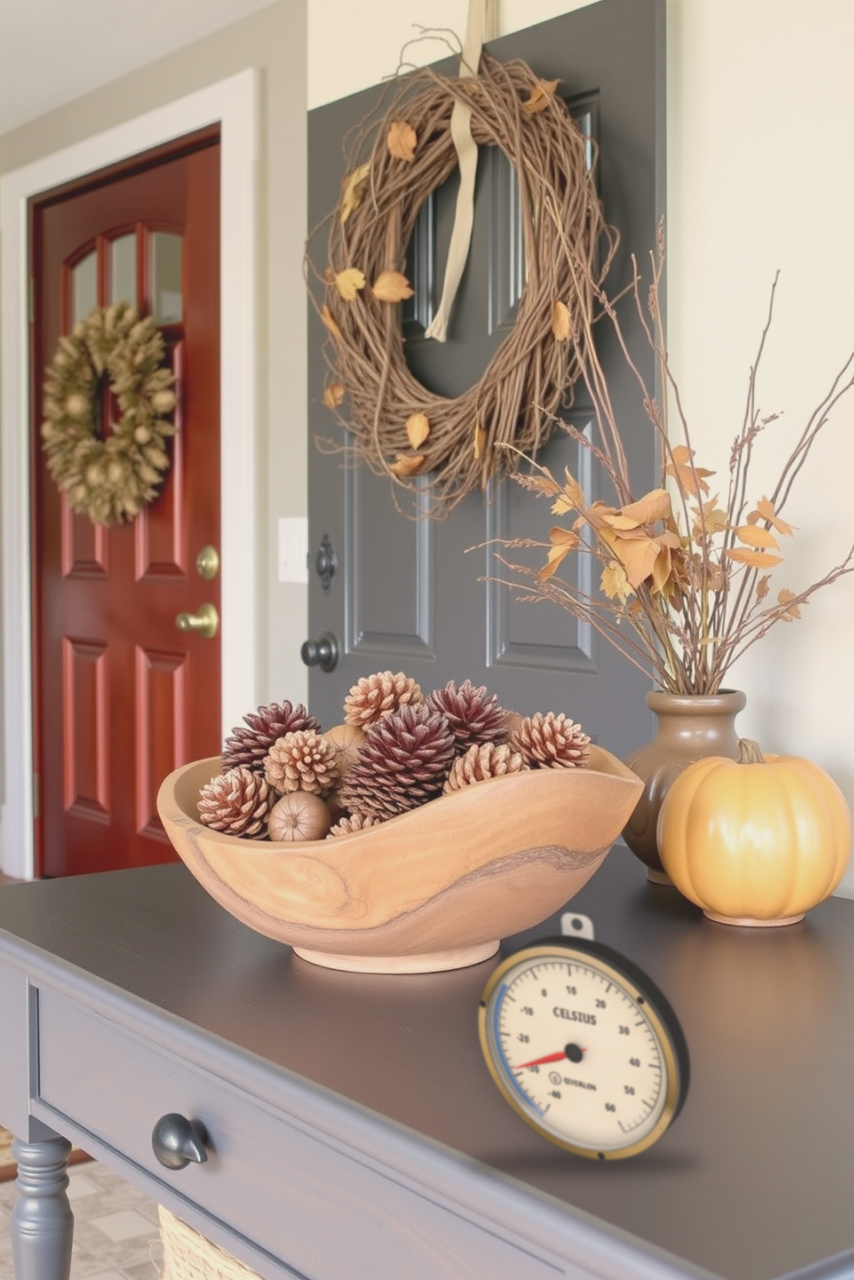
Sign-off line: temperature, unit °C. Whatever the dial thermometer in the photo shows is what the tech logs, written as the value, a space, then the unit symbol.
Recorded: -28 °C
